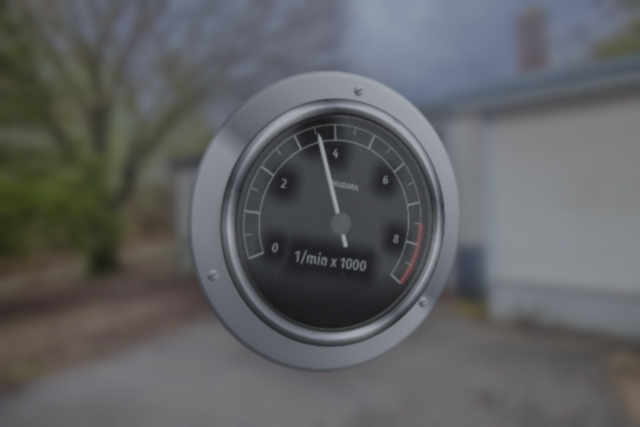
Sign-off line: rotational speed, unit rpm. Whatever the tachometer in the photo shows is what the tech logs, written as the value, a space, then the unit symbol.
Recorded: 3500 rpm
